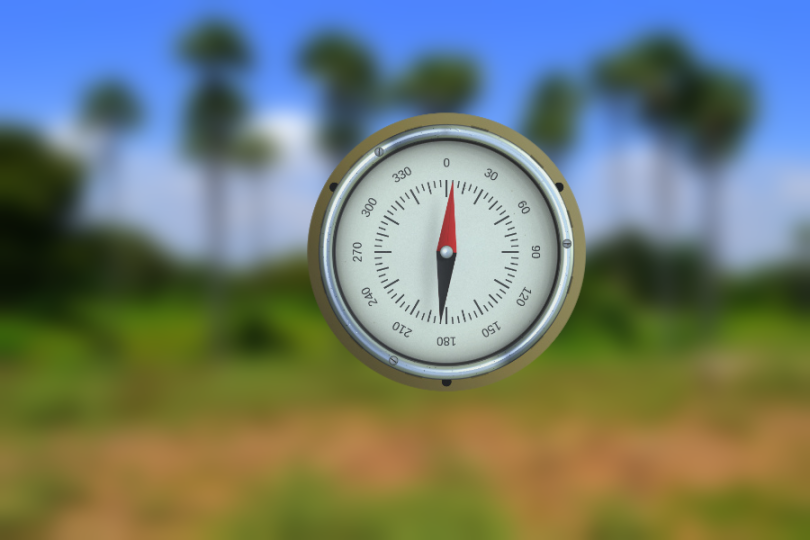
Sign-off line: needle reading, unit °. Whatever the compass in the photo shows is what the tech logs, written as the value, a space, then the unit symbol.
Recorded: 5 °
